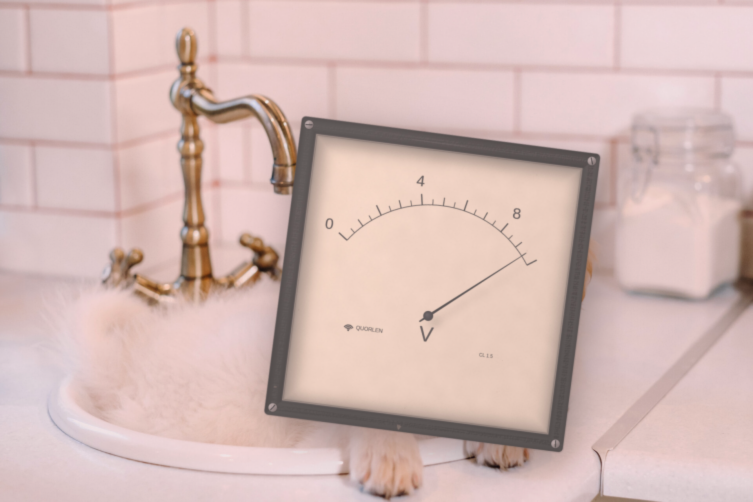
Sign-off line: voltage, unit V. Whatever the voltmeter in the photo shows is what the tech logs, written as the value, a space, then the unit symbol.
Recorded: 9.5 V
